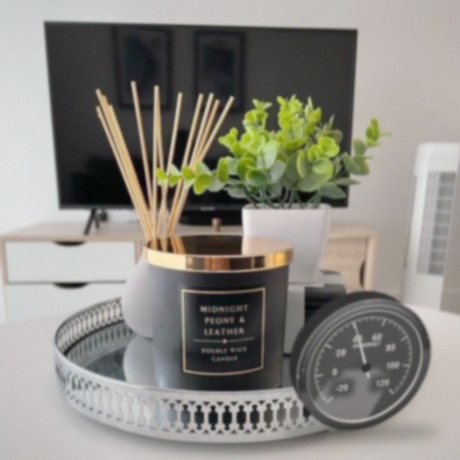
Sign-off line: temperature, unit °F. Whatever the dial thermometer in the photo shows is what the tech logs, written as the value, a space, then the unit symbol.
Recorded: 40 °F
